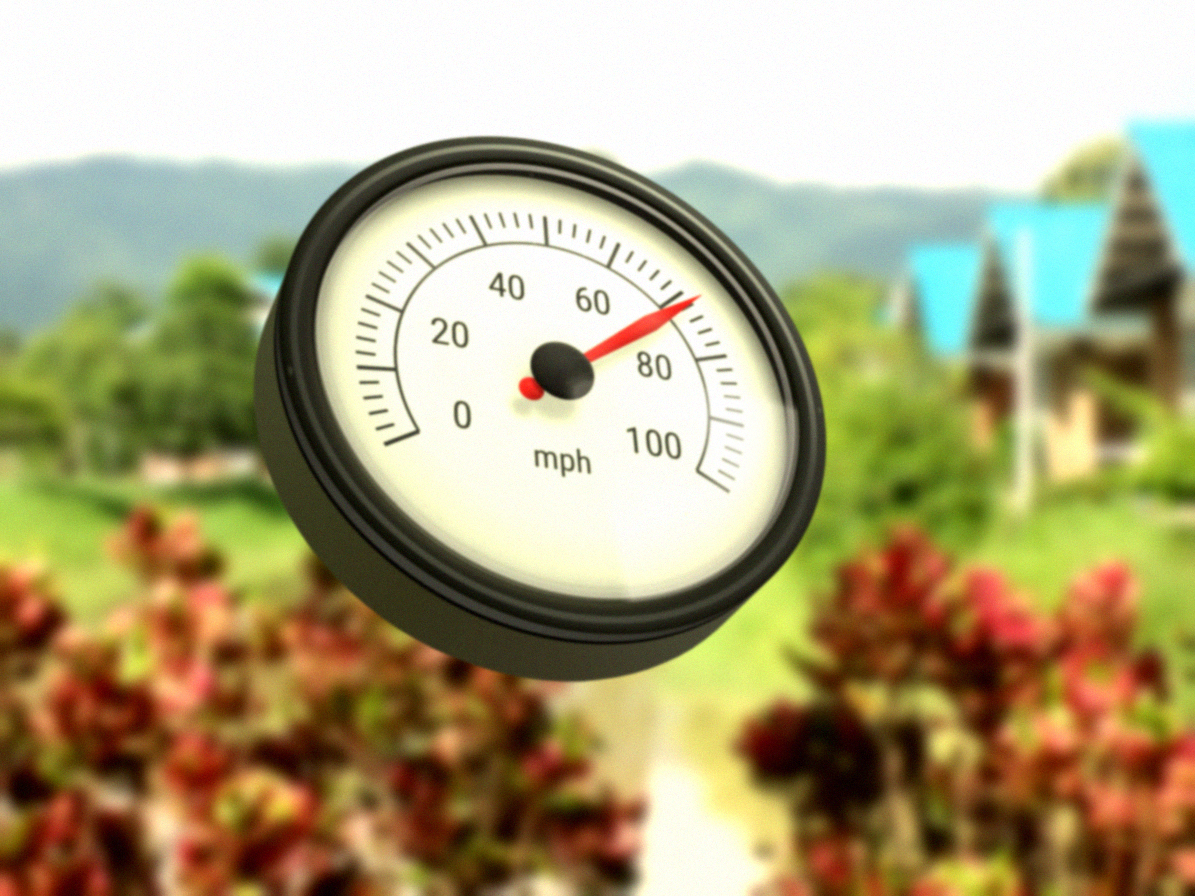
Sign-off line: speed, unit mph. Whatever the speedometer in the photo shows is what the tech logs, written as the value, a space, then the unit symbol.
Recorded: 72 mph
